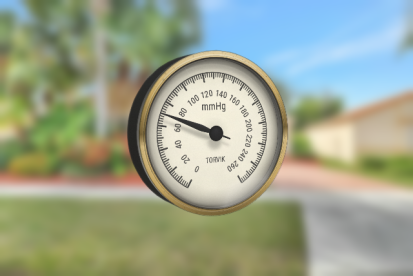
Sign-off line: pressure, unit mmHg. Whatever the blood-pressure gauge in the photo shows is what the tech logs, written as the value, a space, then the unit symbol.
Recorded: 70 mmHg
